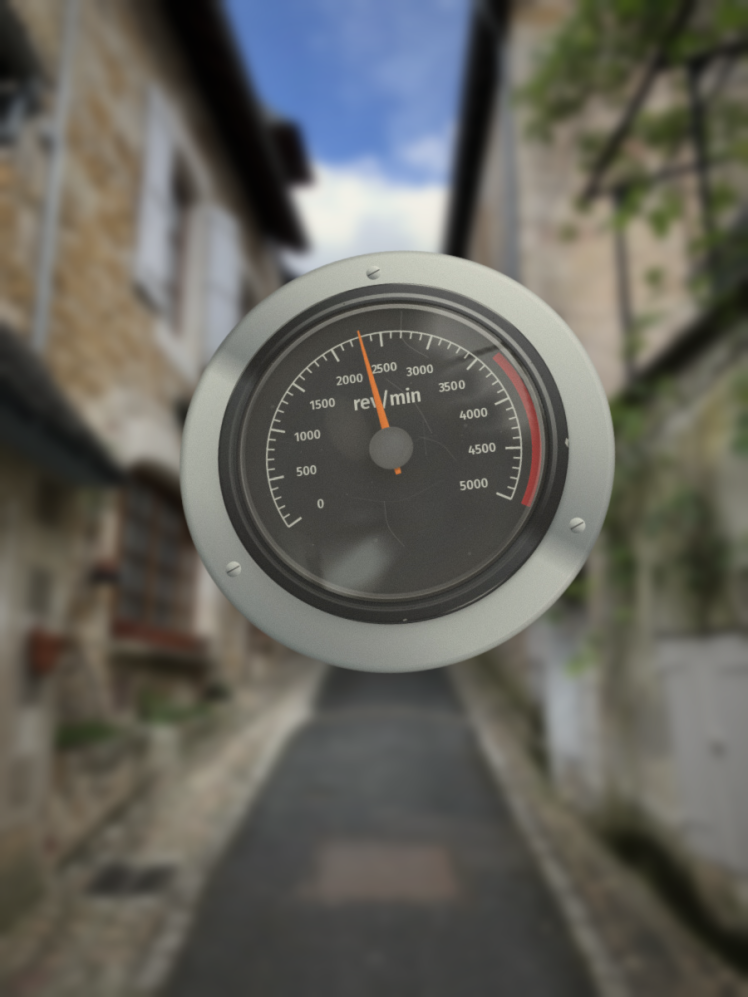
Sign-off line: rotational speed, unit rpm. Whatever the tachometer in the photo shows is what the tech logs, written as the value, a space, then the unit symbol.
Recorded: 2300 rpm
